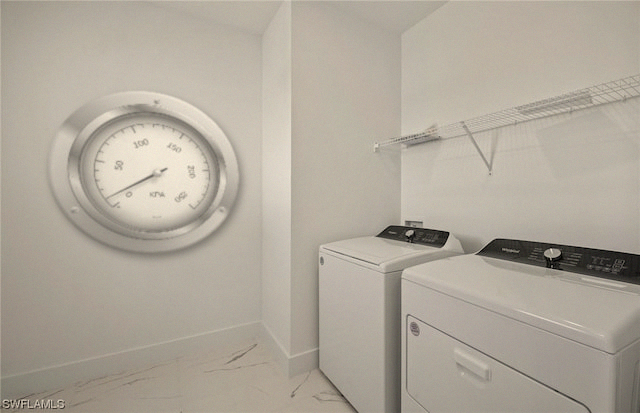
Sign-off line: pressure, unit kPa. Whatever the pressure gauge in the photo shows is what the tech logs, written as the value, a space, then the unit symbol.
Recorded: 10 kPa
